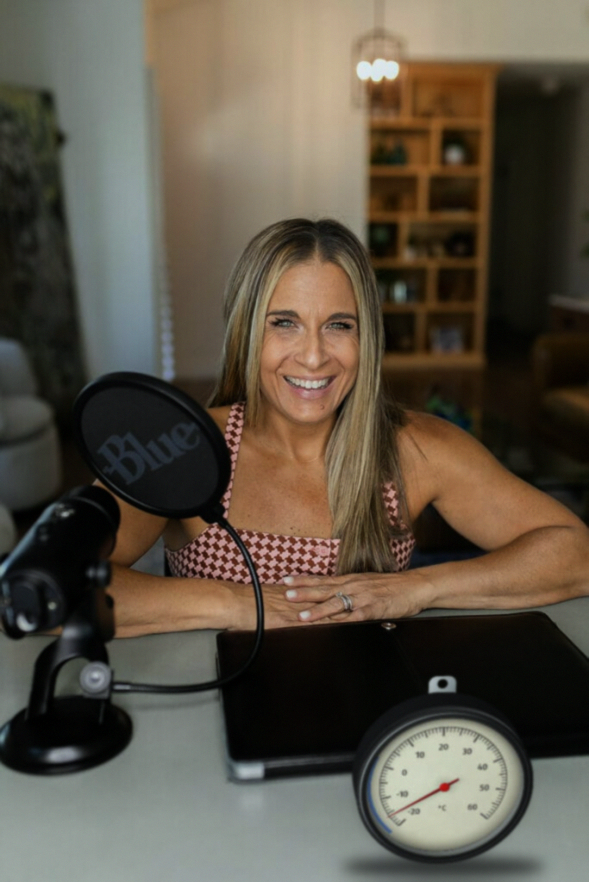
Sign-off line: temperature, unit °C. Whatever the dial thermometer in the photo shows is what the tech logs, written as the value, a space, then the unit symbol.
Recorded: -15 °C
